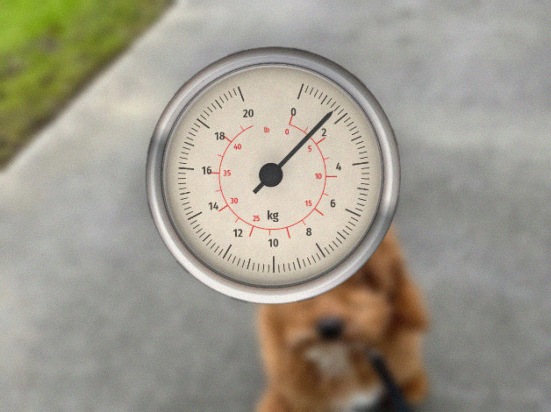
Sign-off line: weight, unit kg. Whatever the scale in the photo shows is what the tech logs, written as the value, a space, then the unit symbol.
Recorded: 1.6 kg
